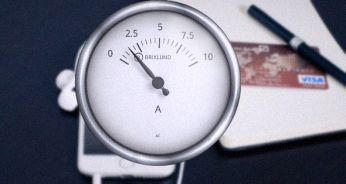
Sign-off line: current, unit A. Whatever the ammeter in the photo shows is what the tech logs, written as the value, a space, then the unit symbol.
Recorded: 1.5 A
